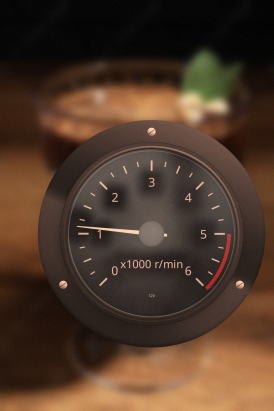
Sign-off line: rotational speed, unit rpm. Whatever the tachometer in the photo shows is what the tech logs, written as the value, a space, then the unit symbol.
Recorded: 1125 rpm
